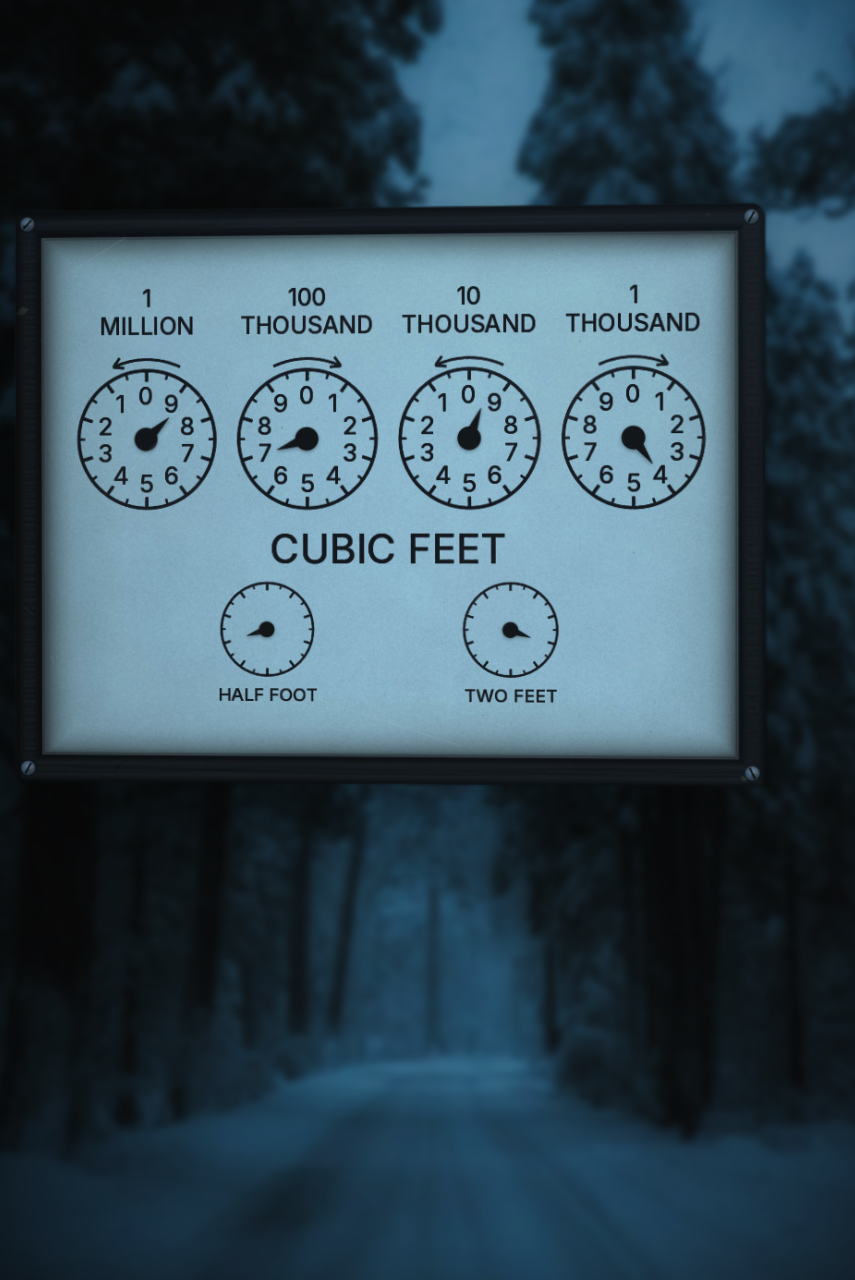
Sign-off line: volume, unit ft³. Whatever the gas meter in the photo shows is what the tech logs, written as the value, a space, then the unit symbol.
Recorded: 869400 ft³
